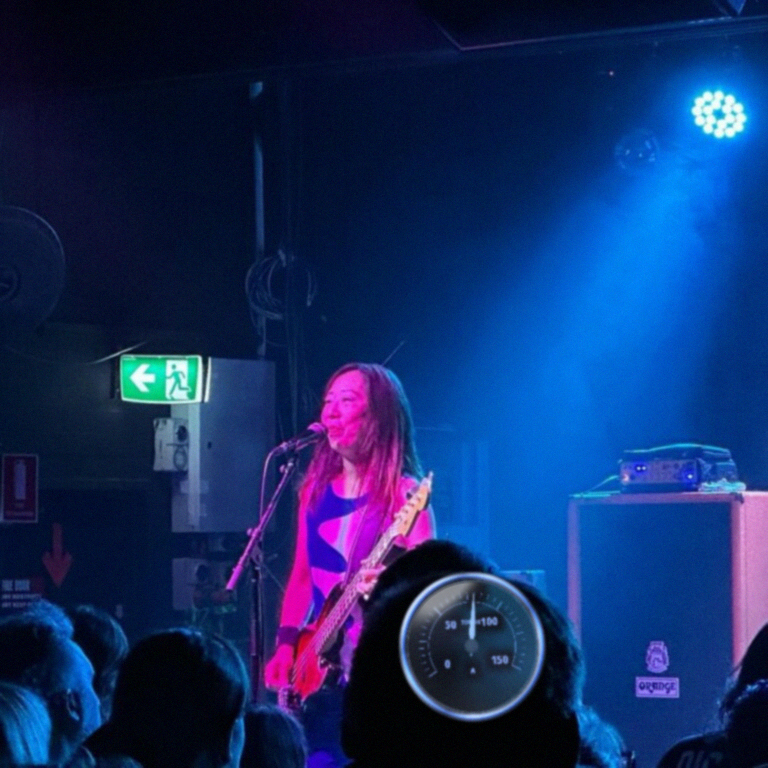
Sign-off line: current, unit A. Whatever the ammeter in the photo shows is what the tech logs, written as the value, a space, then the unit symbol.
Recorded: 80 A
